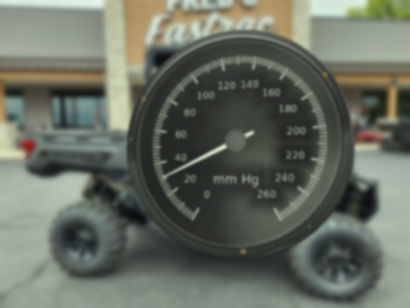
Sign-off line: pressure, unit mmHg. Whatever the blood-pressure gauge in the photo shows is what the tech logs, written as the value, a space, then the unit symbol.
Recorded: 30 mmHg
